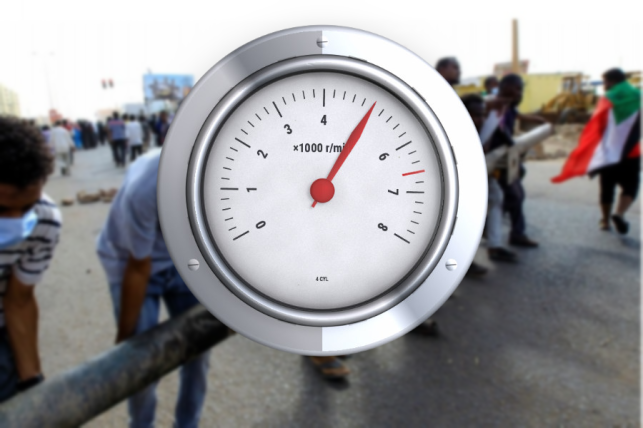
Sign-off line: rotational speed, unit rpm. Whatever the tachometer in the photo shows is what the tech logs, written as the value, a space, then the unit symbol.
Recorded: 5000 rpm
